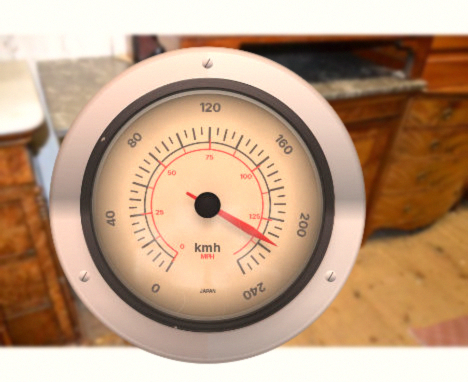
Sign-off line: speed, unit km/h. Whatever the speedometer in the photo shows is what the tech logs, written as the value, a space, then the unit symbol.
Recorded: 215 km/h
